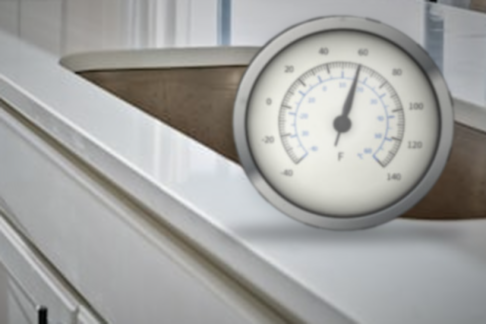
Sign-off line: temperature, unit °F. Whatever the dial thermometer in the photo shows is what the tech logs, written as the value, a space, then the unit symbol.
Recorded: 60 °F
